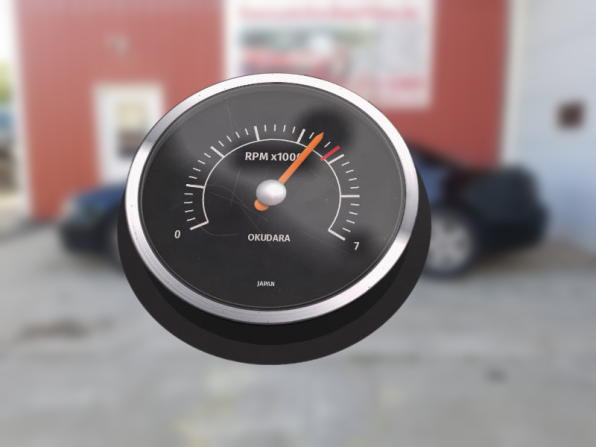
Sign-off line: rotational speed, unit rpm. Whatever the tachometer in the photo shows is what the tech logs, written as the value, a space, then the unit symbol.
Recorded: 4400 rpm
